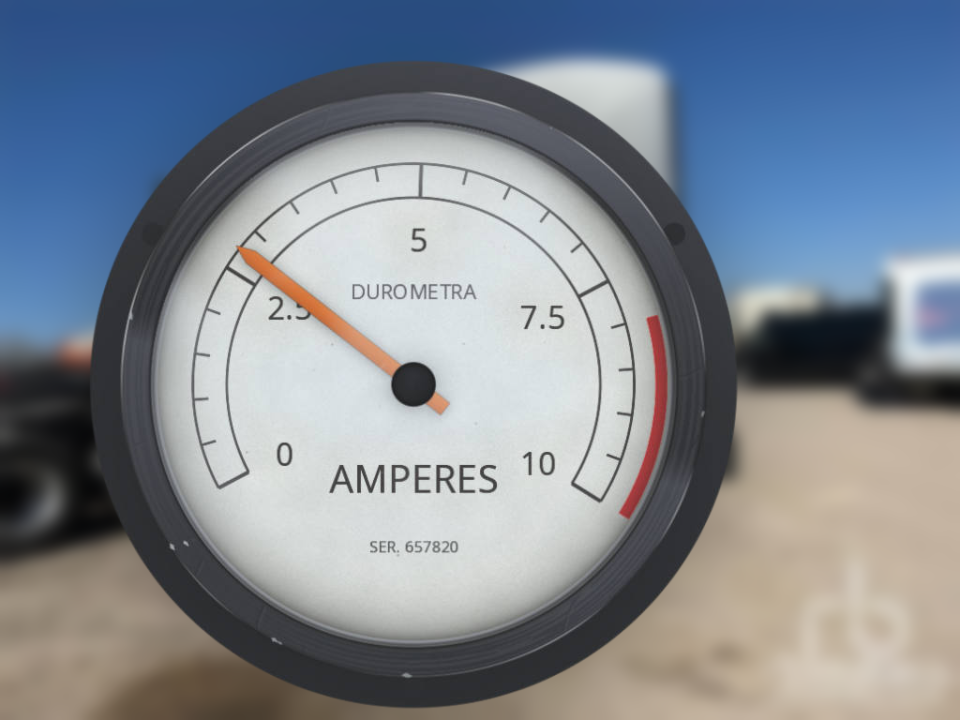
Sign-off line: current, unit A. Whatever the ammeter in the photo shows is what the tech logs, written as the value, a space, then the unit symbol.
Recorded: 2.75 A
